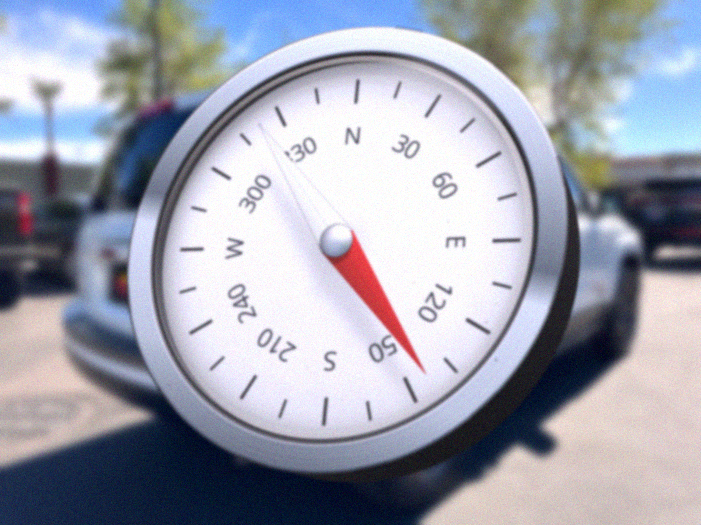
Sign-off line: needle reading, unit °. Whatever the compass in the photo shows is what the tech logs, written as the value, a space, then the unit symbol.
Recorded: 142.5 °
